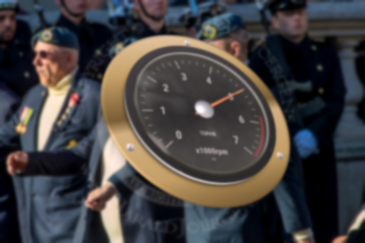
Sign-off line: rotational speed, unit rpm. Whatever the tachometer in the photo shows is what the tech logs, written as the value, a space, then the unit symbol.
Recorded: 5000 rpm
